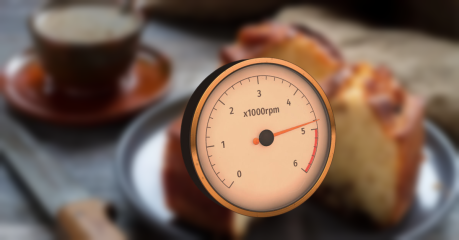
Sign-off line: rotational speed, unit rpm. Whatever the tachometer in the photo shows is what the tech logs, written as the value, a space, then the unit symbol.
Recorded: 4800 rpm
